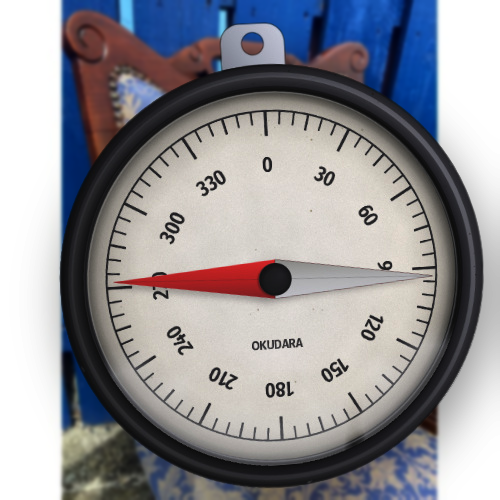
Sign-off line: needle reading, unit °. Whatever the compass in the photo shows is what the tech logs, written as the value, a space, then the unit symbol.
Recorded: 272.5 °
